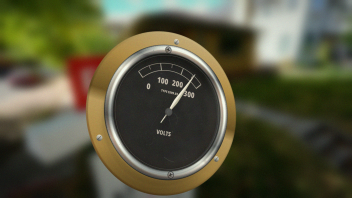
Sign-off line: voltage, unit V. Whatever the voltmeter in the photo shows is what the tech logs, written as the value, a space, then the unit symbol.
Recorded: 250 V
